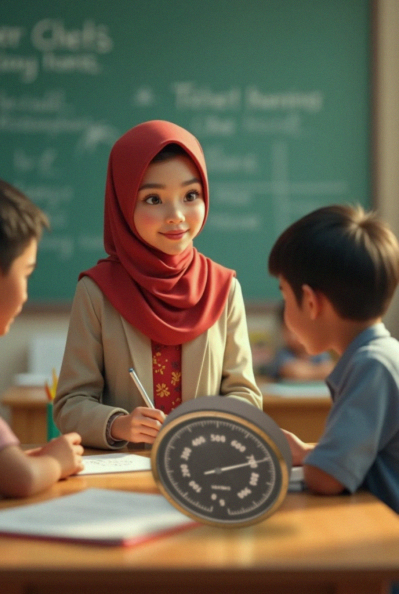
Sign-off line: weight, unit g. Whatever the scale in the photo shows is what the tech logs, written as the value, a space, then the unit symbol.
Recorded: 700 g
